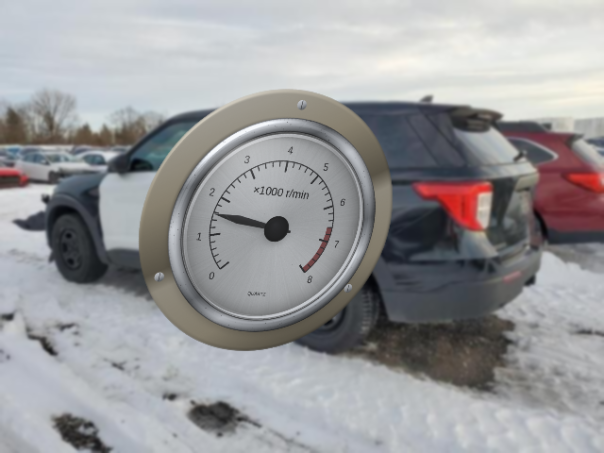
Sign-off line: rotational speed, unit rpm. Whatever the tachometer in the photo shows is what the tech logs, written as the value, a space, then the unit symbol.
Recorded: 1600 rpm
